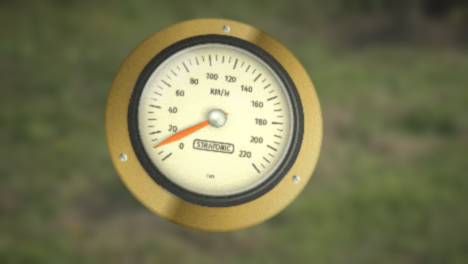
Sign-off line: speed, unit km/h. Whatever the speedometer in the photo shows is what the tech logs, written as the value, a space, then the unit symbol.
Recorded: 10 km/h
